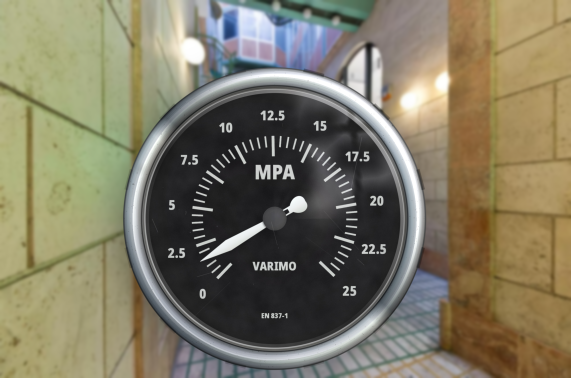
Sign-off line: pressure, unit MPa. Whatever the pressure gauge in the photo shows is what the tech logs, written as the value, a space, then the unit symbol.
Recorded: 1.5 MPa
